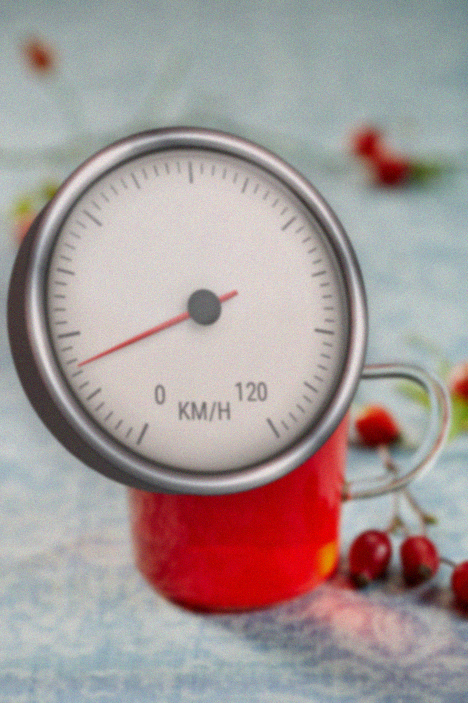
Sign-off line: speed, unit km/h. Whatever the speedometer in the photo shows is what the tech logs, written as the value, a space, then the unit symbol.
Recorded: 15 km/h
